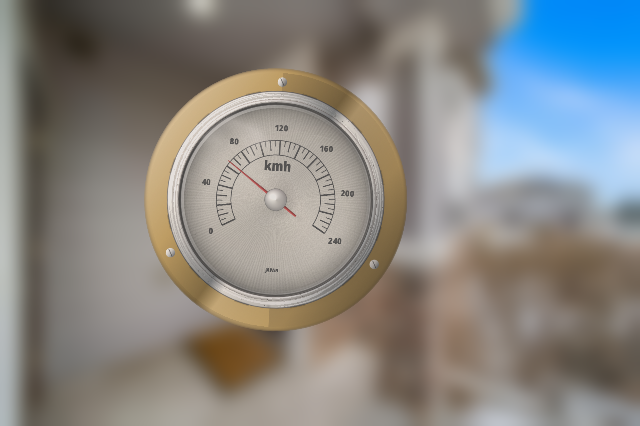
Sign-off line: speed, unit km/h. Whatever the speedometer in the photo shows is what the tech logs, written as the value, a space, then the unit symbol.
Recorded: 65 km/h
